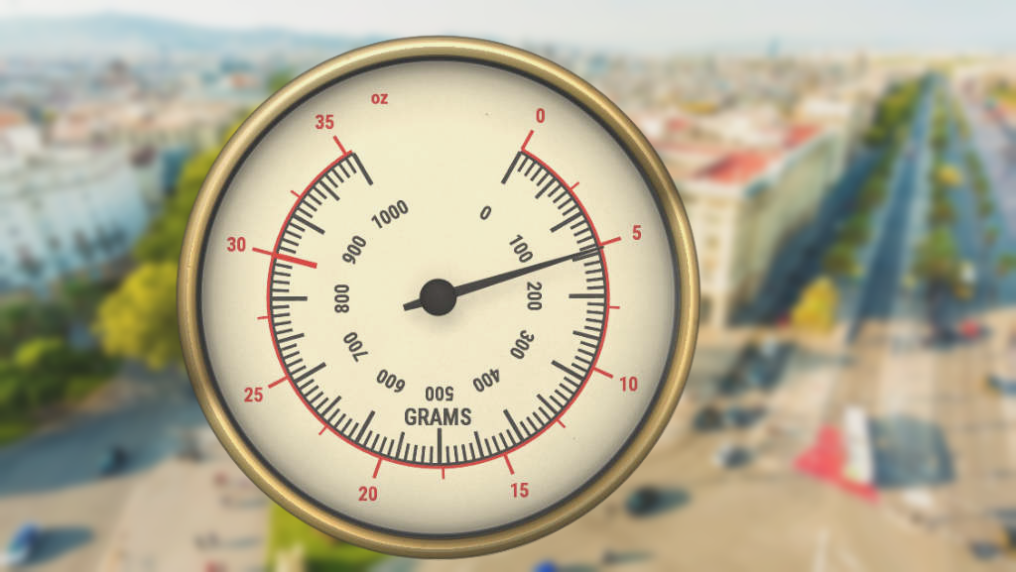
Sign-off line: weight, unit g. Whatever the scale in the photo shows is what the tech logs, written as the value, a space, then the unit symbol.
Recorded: 145 g
